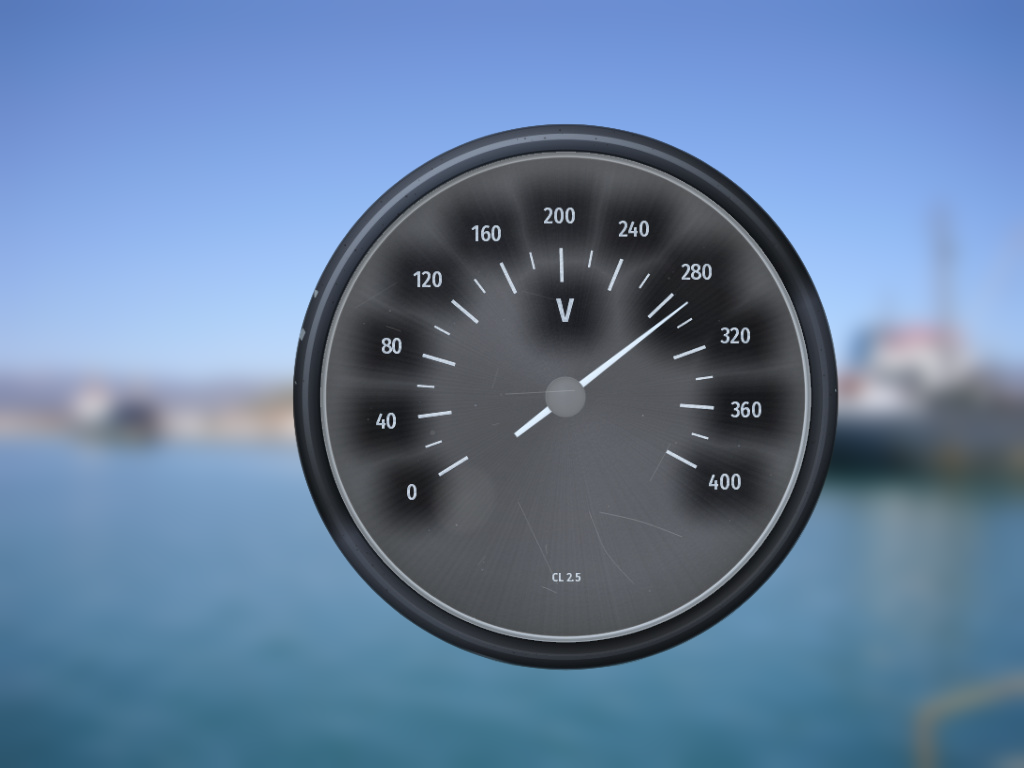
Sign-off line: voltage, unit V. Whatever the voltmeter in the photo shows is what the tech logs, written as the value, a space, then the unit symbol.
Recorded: 290 V
